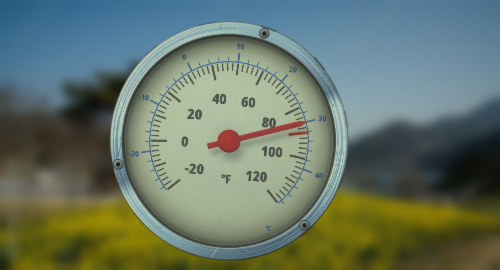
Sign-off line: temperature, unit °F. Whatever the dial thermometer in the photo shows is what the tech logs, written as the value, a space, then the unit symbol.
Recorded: 86 °F
